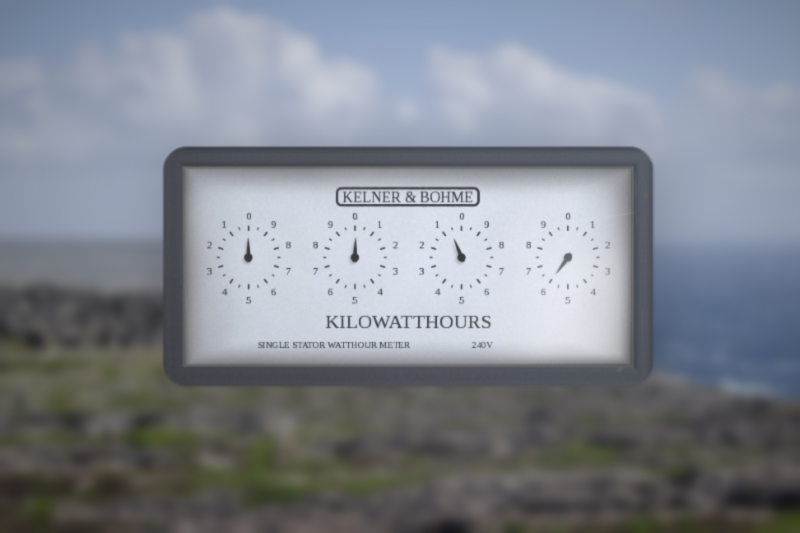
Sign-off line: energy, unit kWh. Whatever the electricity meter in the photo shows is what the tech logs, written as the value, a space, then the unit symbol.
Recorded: 6 kWh
